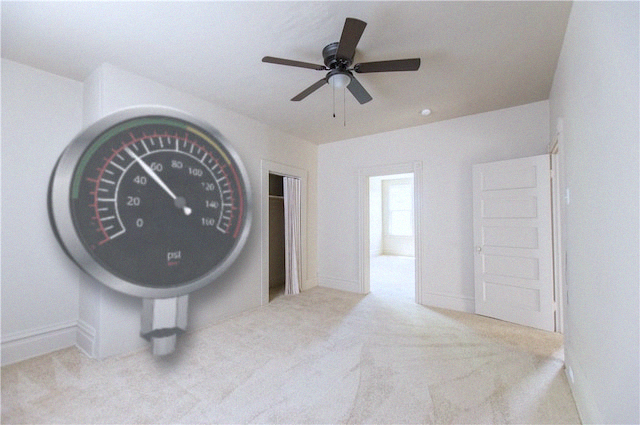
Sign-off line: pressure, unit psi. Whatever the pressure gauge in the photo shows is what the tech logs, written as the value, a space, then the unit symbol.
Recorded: 50 psi
